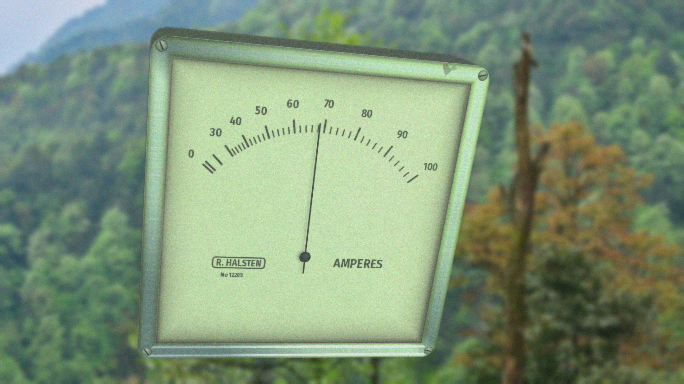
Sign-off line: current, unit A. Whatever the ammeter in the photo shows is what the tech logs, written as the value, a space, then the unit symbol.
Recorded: 68 A
